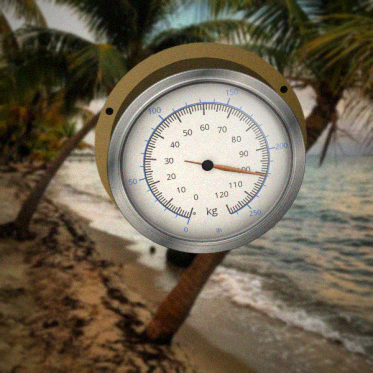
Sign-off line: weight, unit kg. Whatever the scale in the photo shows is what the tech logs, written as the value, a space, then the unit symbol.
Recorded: 100 kg
